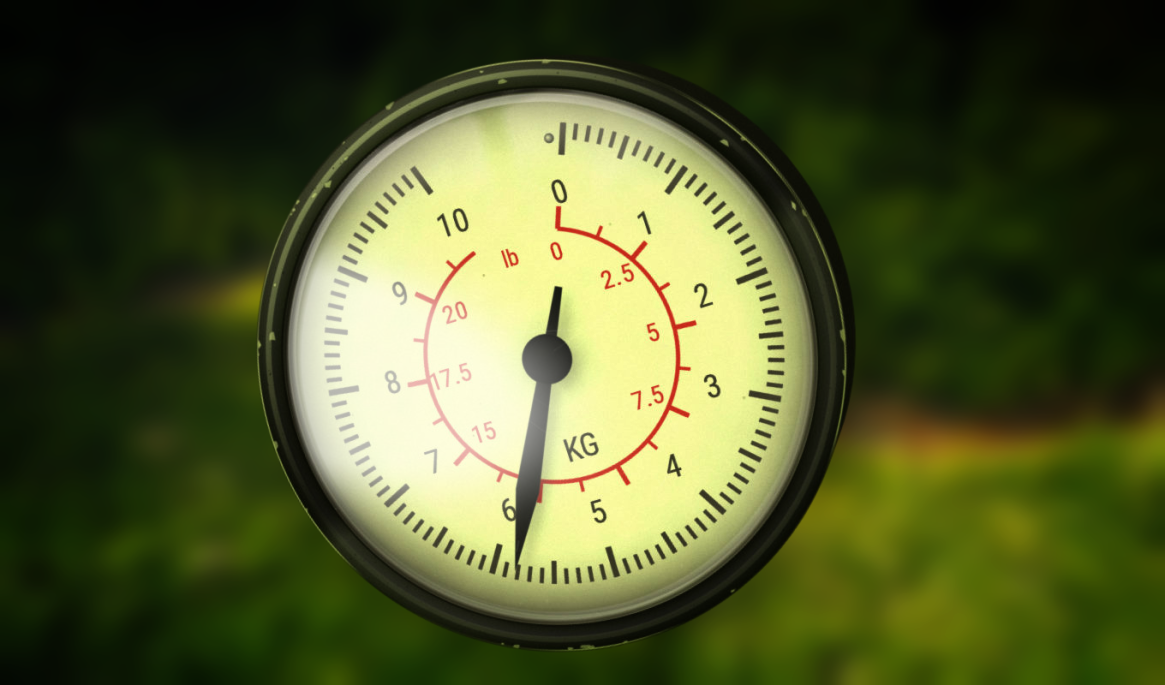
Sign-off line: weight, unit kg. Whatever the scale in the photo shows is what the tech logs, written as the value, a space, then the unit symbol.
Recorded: 5.8 kg
